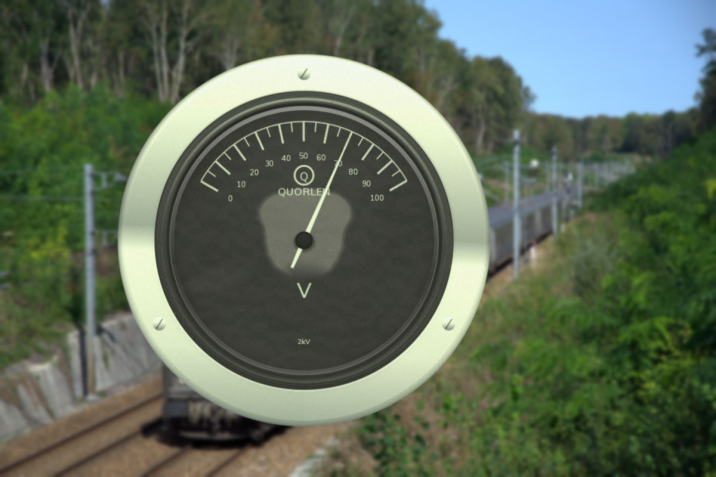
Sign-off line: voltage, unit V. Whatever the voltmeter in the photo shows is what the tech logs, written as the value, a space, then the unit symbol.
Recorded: 70 V
